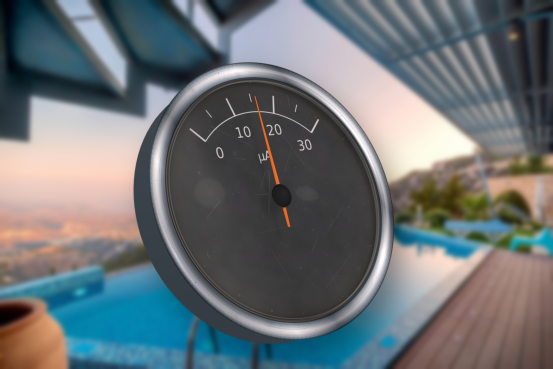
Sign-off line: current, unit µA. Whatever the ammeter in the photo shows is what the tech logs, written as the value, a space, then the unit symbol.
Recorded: 15 µA
